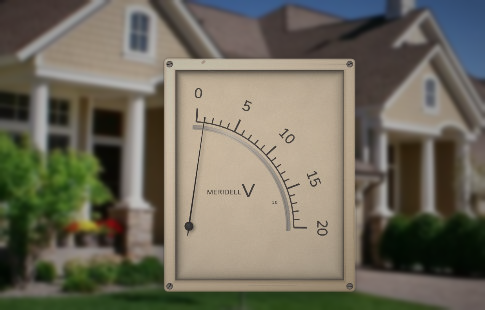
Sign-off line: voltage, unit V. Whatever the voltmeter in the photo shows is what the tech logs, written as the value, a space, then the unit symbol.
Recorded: 1 V
